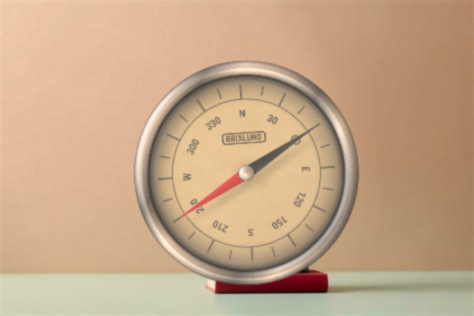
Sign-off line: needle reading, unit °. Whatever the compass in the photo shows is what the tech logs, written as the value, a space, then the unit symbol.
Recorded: 240 °
